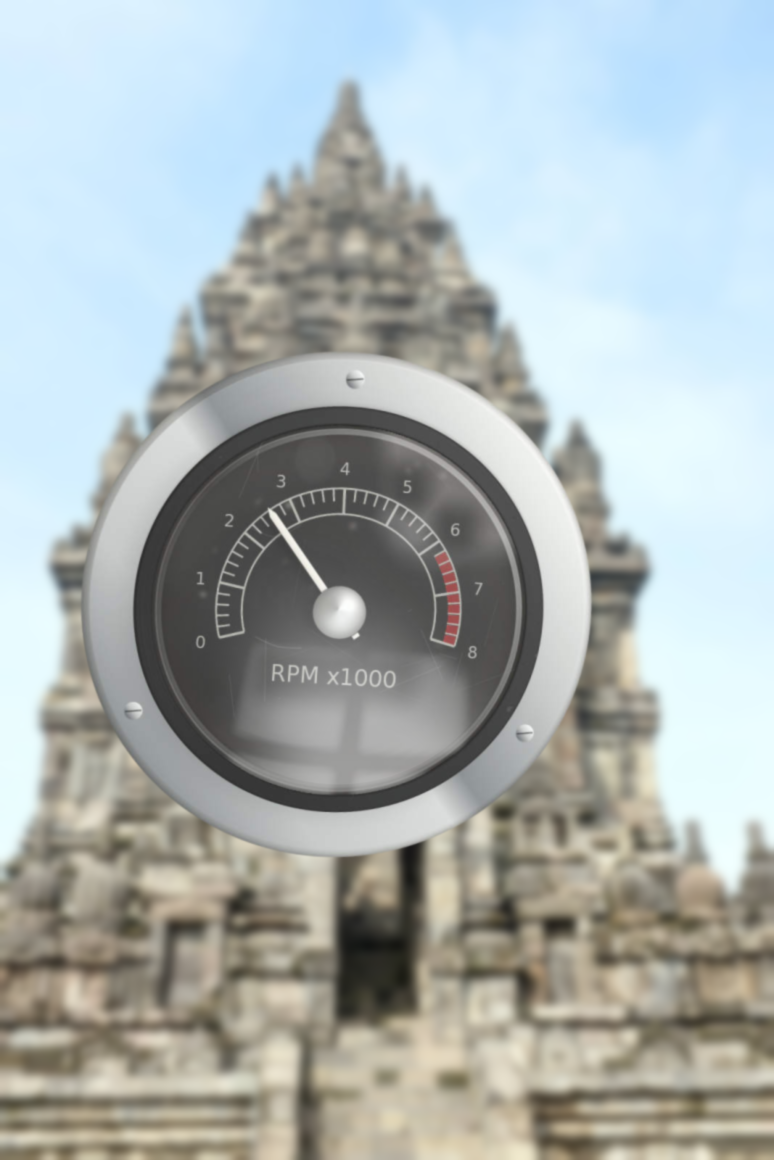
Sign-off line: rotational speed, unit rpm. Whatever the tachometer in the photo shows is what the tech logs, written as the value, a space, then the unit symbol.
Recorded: 2600 rpm
